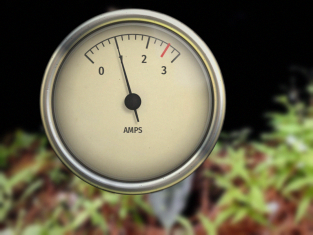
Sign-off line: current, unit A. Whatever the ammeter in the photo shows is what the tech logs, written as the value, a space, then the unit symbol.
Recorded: 1 A
